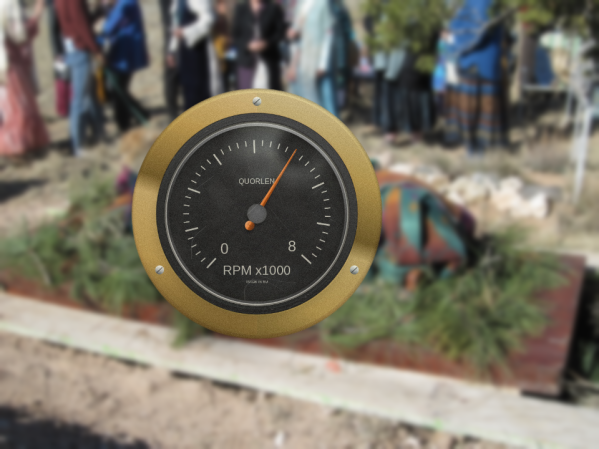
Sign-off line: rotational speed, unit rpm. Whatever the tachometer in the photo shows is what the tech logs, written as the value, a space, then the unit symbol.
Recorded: 5000 rpm
